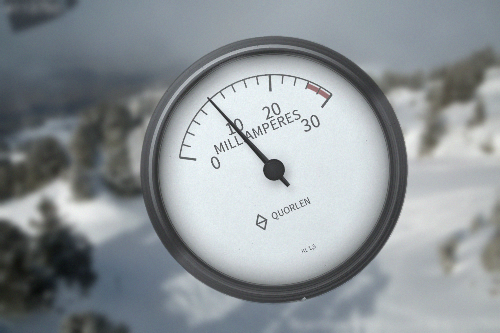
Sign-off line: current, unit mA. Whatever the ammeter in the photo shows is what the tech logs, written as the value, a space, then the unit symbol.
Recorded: 10 mA
